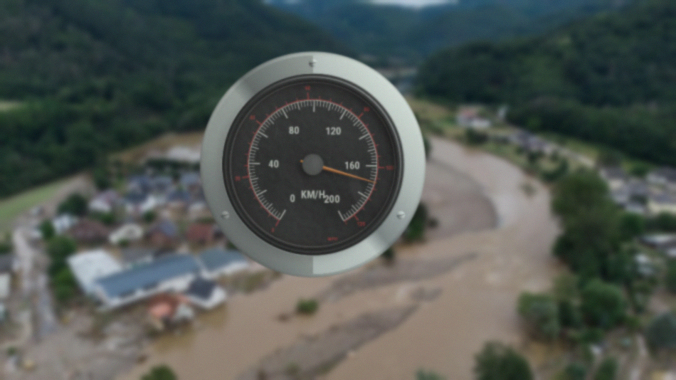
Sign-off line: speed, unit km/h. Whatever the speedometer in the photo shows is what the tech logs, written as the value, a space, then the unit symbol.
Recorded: 170 km/h
